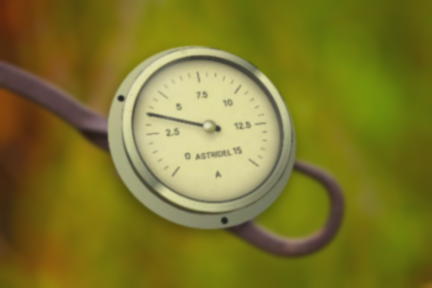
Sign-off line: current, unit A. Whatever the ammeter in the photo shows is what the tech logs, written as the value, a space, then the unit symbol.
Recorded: 3.5 A
